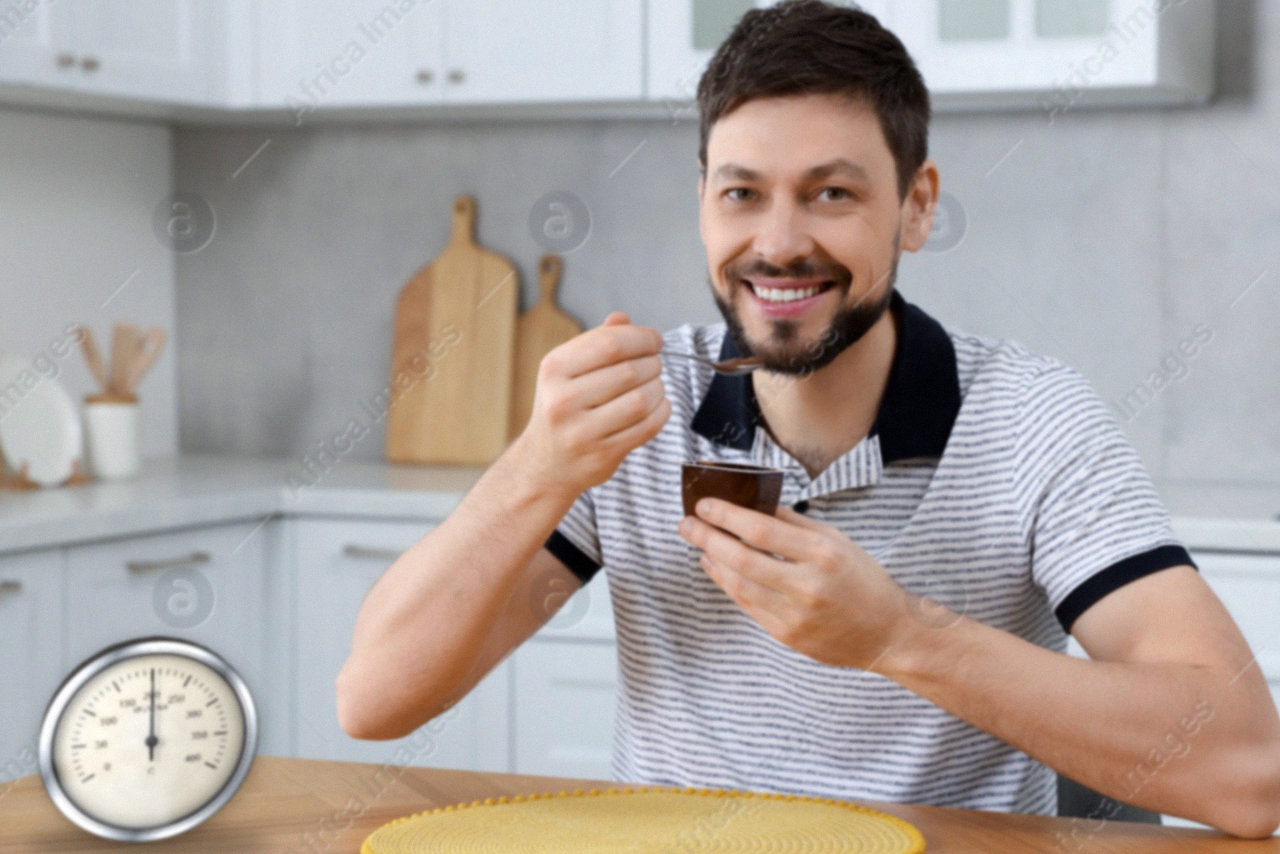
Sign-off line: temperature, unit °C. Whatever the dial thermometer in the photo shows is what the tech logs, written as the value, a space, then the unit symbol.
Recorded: 200 °C
